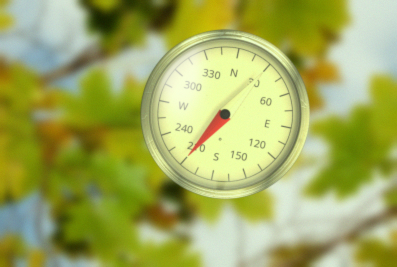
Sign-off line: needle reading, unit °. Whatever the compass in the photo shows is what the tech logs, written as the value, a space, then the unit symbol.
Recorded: 210 °
